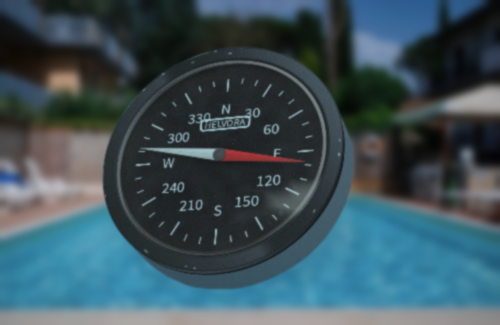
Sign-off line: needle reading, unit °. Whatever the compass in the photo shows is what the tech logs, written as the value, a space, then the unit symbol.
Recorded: 100 °
